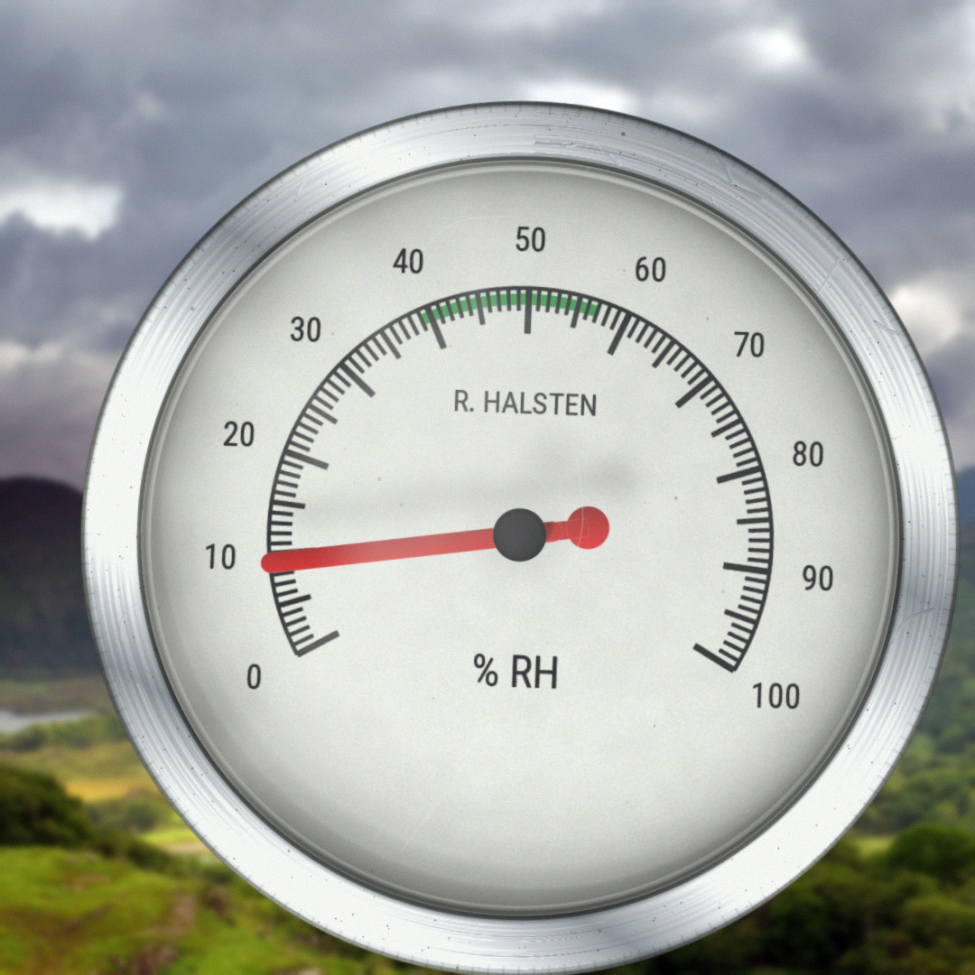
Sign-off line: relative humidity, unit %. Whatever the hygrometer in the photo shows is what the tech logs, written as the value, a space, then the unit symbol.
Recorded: 9 %
